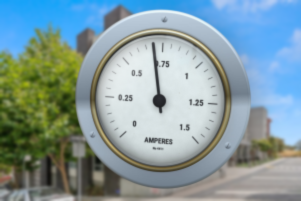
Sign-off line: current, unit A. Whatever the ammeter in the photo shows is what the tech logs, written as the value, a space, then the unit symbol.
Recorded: 0.7 A
